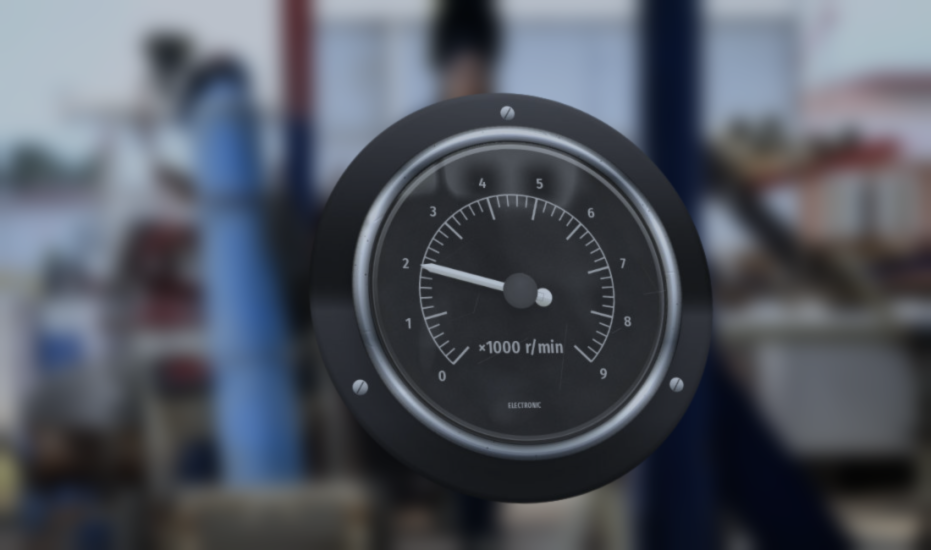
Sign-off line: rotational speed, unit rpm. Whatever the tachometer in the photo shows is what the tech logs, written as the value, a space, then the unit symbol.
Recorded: 2000 rpm
